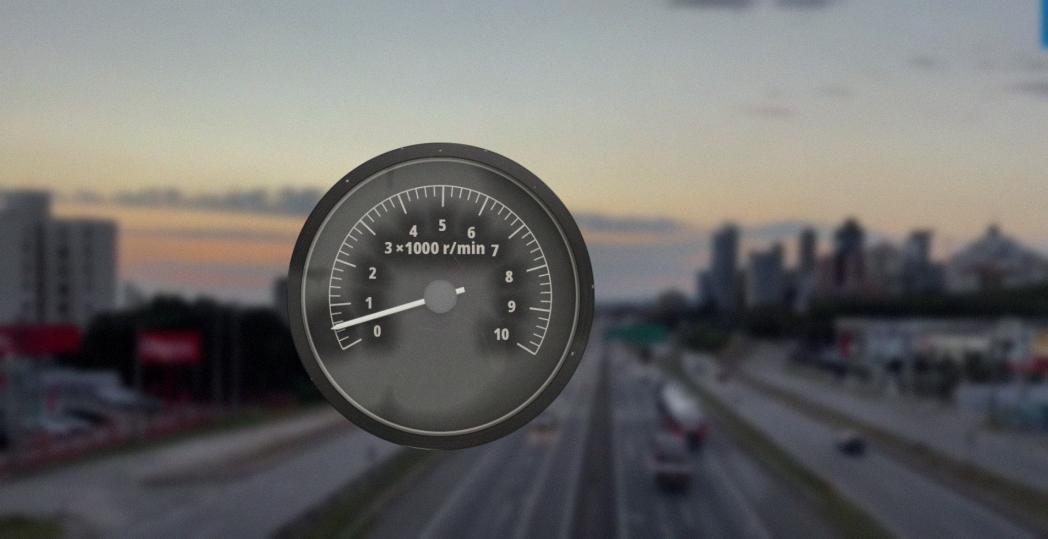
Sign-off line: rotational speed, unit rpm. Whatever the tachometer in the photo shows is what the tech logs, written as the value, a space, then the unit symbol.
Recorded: 500 rpm
